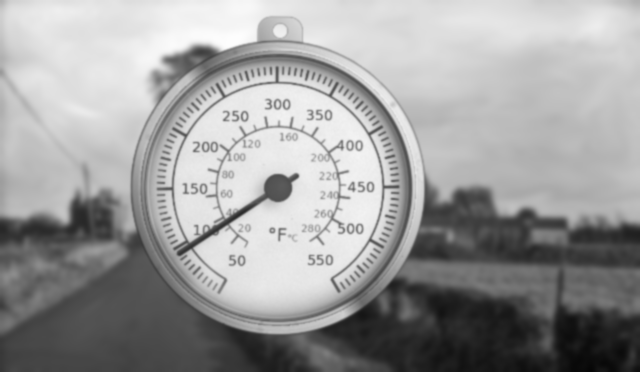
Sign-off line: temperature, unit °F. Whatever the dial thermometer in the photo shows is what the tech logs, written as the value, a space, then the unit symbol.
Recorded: 95 °F
